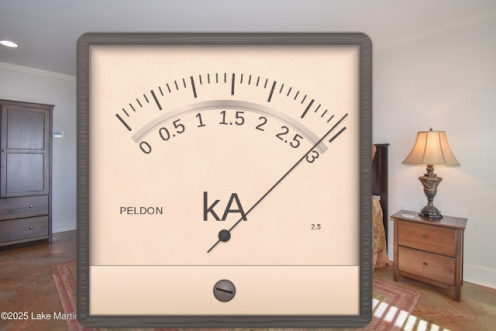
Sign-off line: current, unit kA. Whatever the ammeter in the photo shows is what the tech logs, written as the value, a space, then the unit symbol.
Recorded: 2.9 kA
